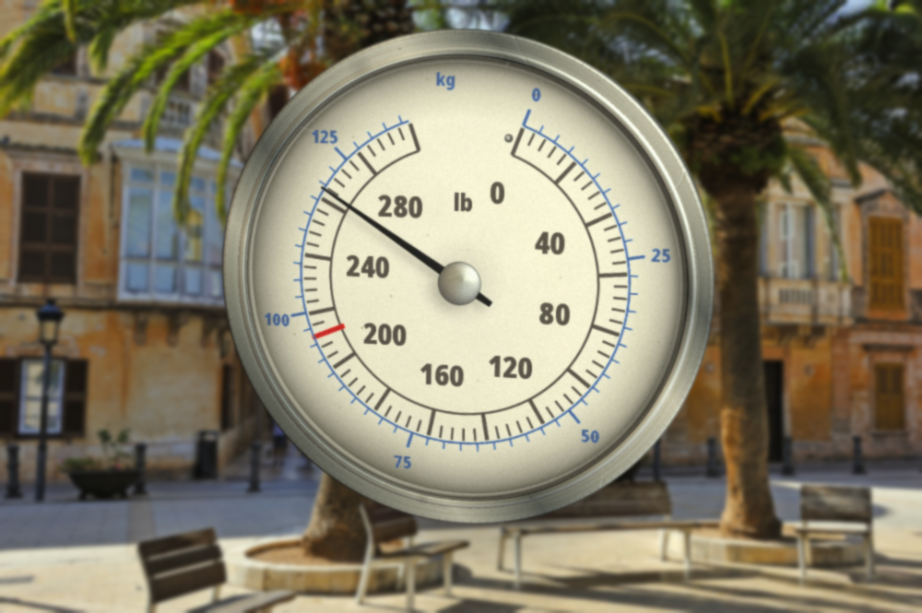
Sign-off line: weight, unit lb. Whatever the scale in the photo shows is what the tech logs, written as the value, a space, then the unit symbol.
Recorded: 264 lb
